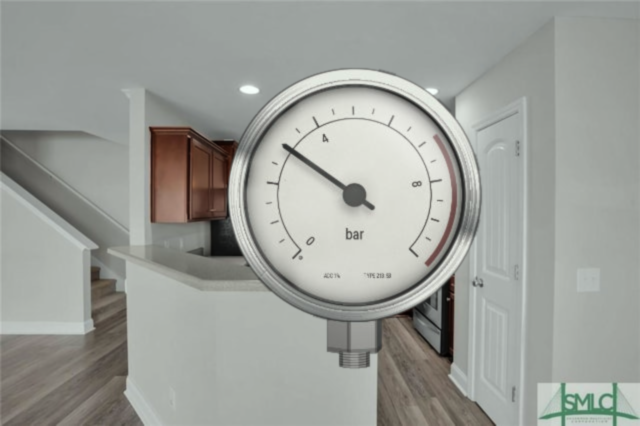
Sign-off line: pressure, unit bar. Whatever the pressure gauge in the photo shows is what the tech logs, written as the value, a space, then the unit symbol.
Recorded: 3 bar
